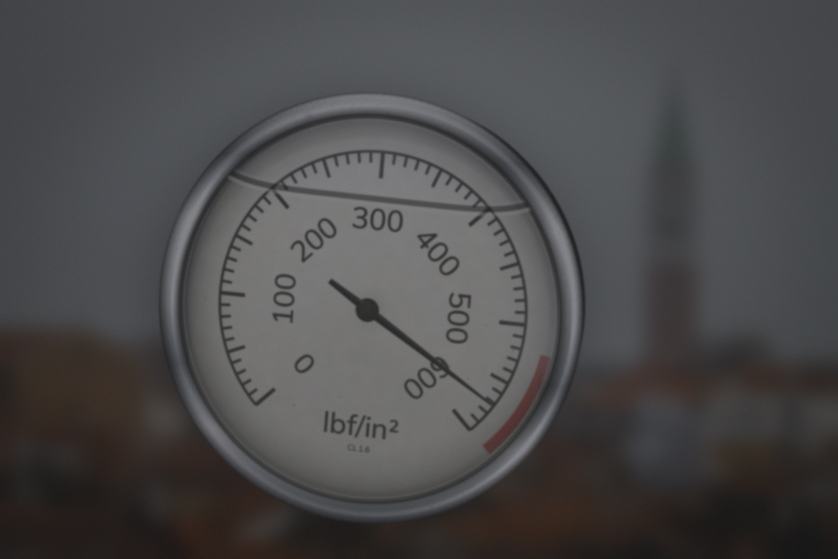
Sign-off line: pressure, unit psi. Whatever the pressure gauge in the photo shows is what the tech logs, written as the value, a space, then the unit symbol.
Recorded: 570 psi
